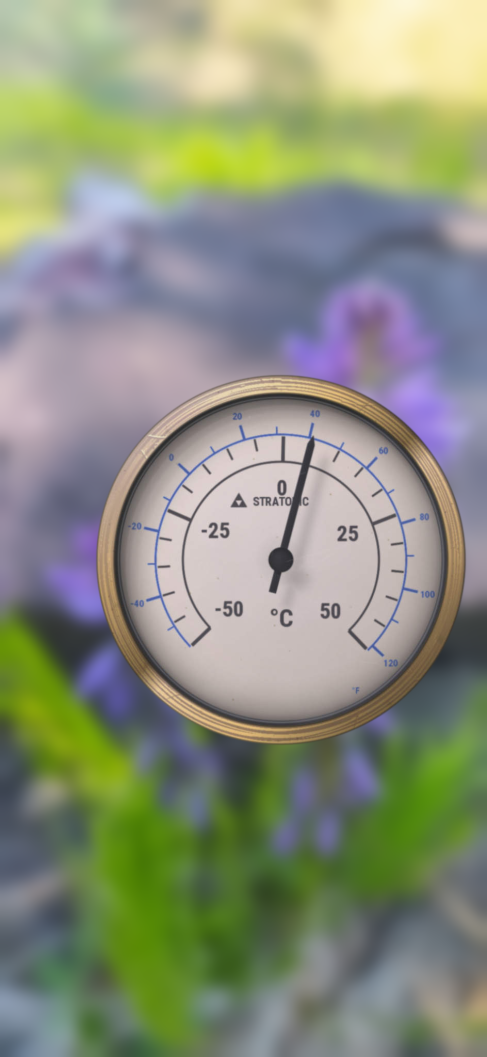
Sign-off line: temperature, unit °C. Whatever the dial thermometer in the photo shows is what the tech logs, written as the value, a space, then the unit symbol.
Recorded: 5 °C
